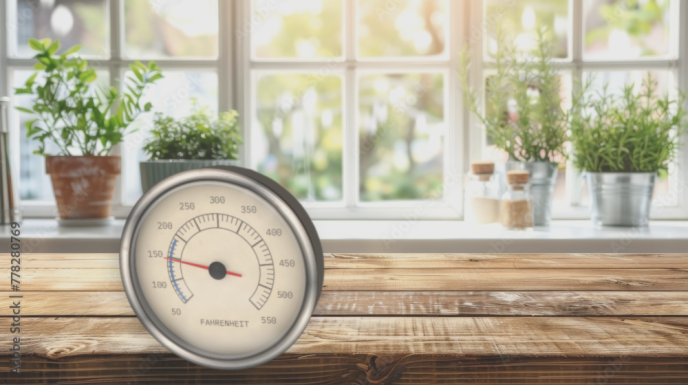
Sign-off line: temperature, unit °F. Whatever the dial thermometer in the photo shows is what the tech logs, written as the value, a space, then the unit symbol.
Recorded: 150 °F
